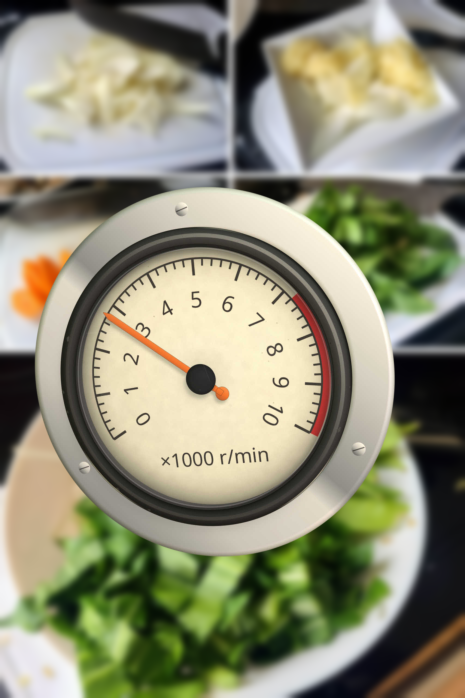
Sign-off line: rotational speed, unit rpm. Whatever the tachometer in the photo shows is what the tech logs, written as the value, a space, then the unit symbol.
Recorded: 2800 rpm
